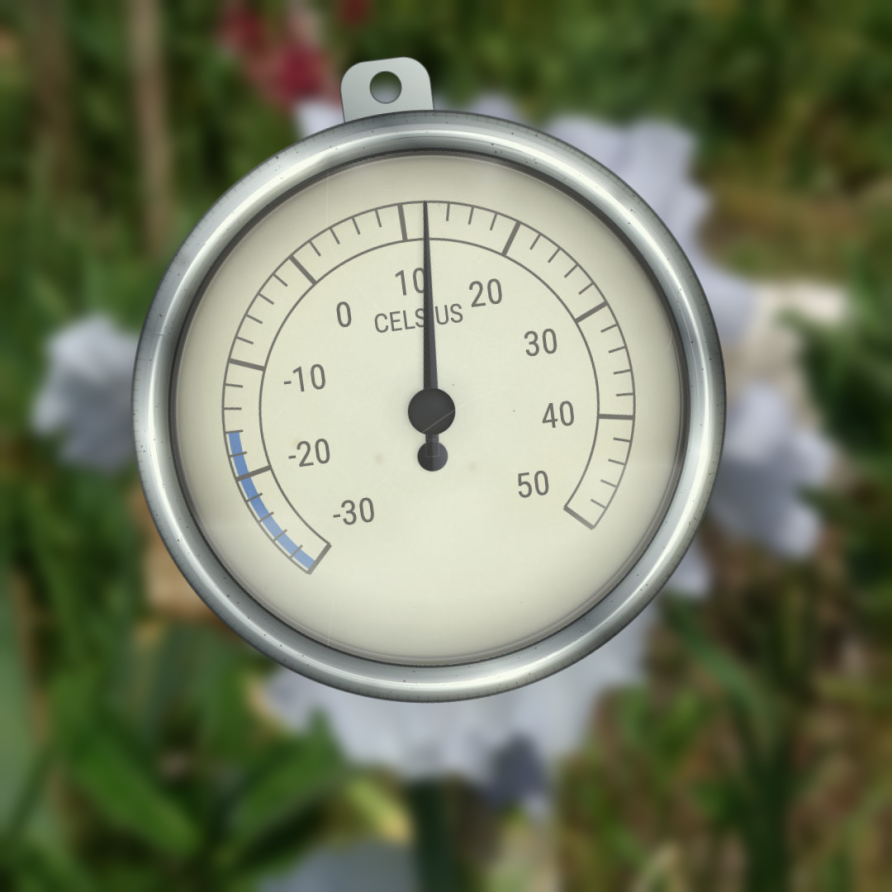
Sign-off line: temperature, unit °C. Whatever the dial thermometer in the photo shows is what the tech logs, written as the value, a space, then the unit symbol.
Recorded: 12 °C
